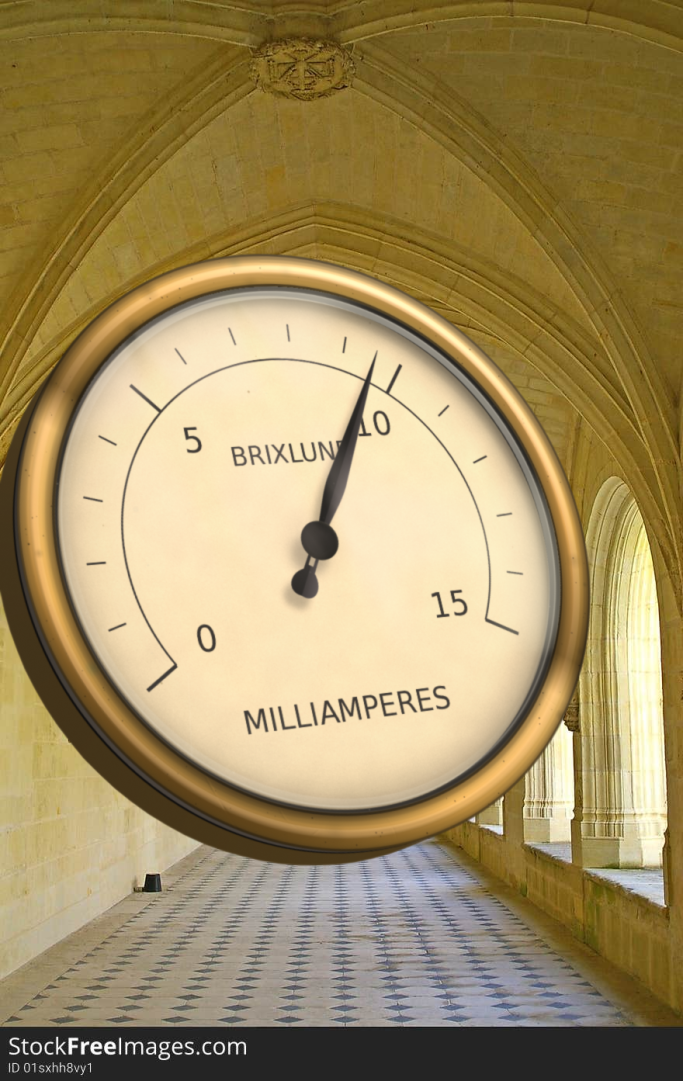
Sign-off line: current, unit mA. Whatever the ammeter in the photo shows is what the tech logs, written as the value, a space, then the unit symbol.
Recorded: 9.5 mA
